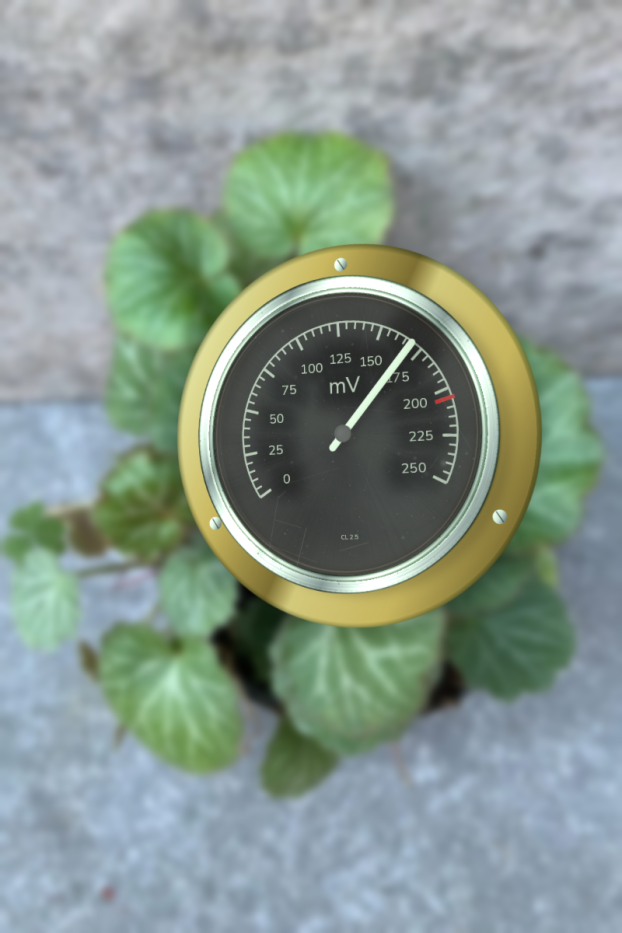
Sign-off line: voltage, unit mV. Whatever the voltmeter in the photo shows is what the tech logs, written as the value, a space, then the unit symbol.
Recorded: 170 mV
